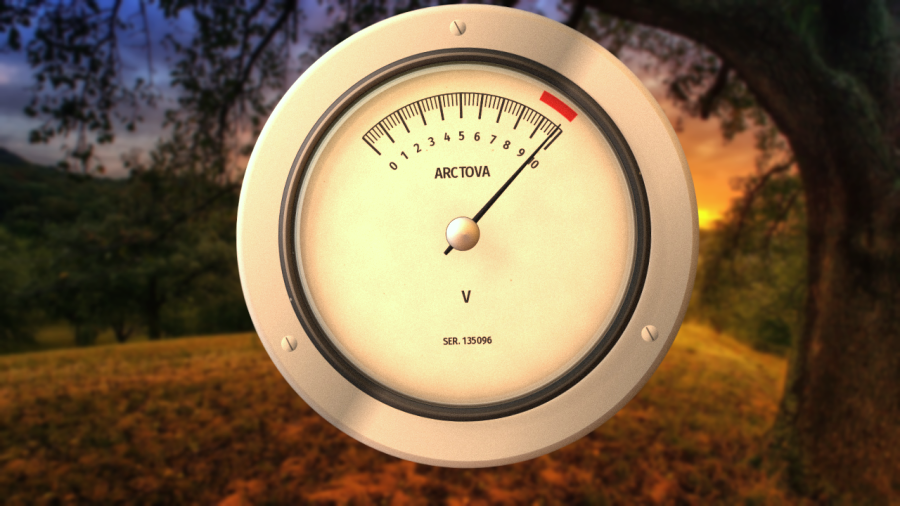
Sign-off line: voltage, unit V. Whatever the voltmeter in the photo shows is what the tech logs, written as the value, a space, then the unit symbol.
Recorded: 9.8 V
